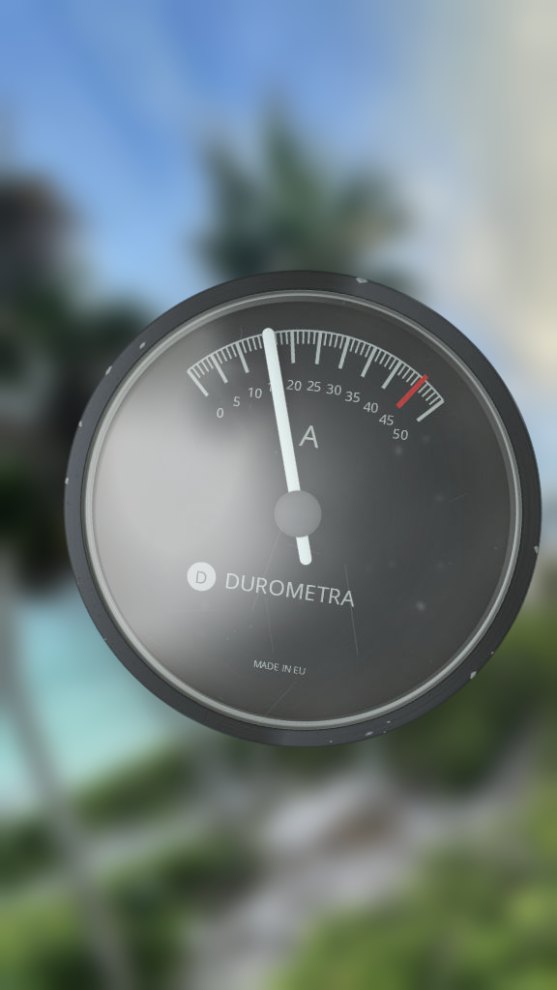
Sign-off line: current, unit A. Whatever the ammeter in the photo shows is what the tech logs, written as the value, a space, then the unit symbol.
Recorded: 16 A
